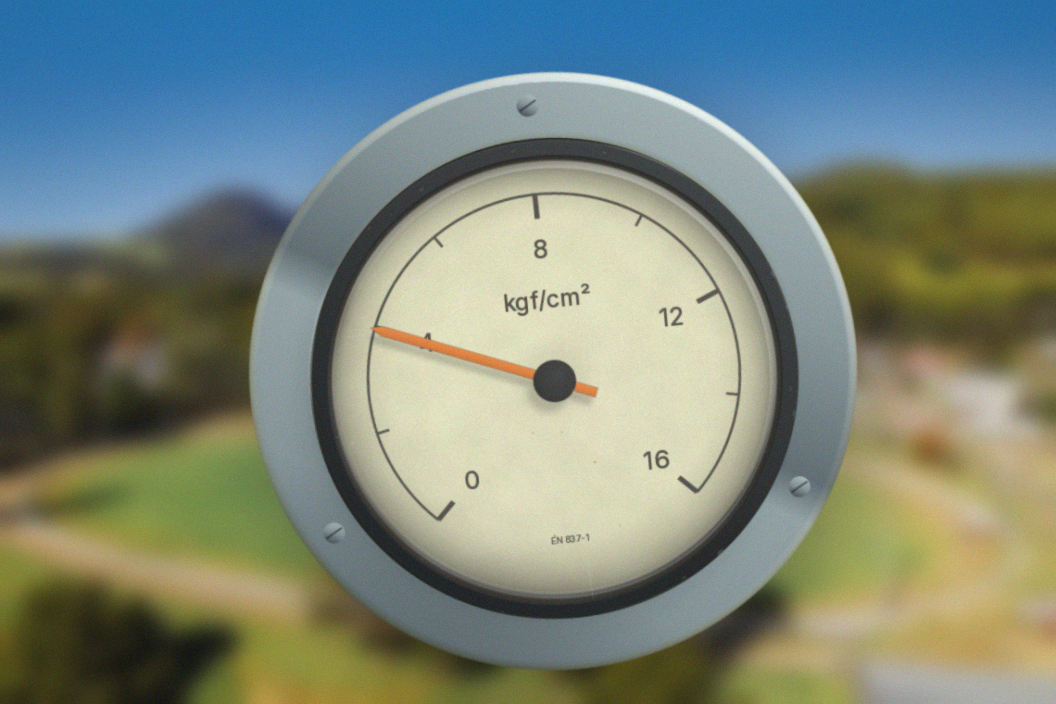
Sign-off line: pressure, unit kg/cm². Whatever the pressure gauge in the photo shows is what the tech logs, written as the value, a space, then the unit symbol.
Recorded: 4 kg/cm²
